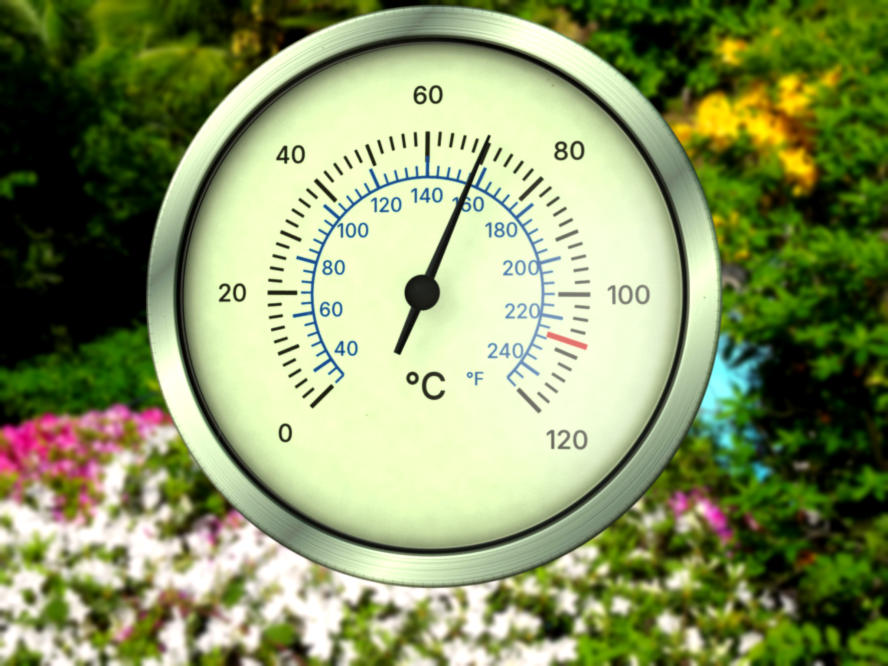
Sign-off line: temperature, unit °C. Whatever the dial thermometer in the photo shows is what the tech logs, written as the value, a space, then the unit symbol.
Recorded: 70 °C
